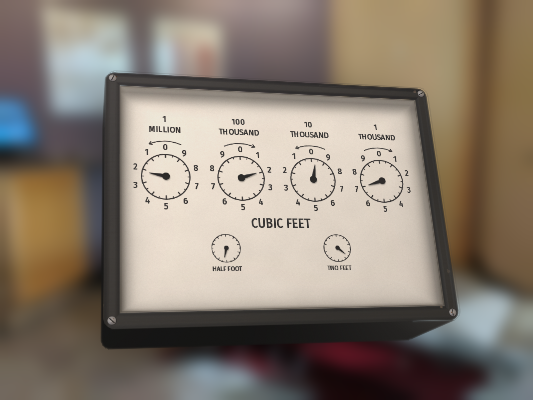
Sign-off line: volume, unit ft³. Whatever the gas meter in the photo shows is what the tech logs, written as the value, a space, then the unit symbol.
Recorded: 219700 ft³
